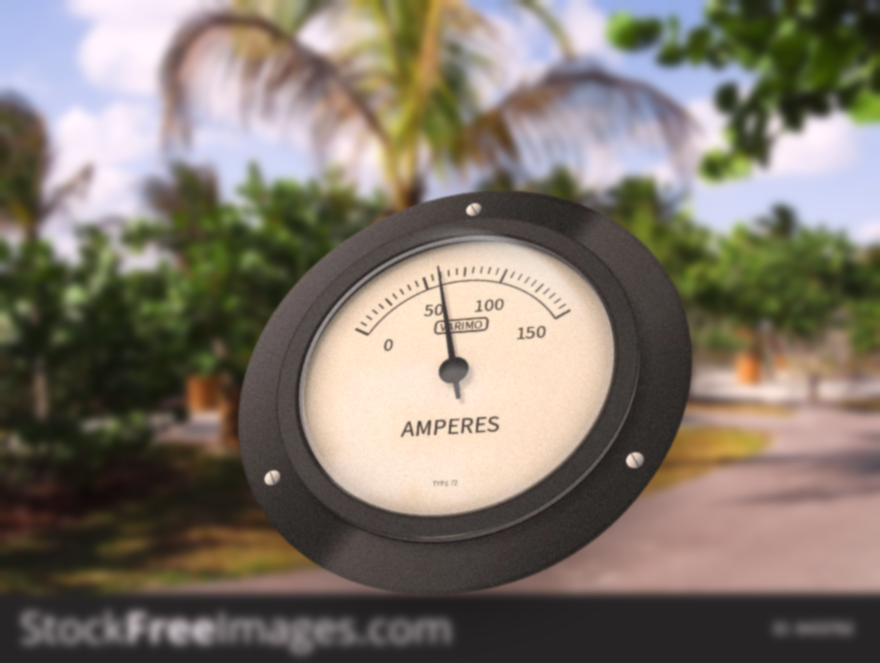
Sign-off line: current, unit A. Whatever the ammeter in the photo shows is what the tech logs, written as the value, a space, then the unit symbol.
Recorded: 60 A
